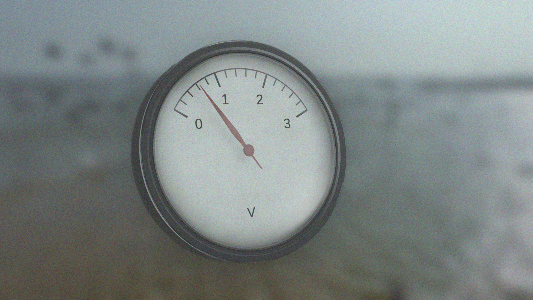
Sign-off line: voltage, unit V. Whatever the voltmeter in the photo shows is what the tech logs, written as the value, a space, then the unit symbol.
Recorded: 0.6 V
